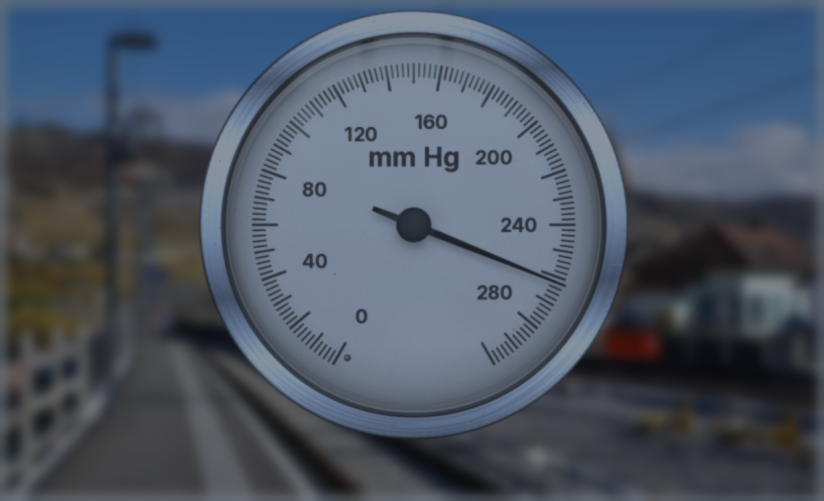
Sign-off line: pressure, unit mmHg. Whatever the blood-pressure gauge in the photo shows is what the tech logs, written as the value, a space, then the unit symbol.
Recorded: 262 mmHg
